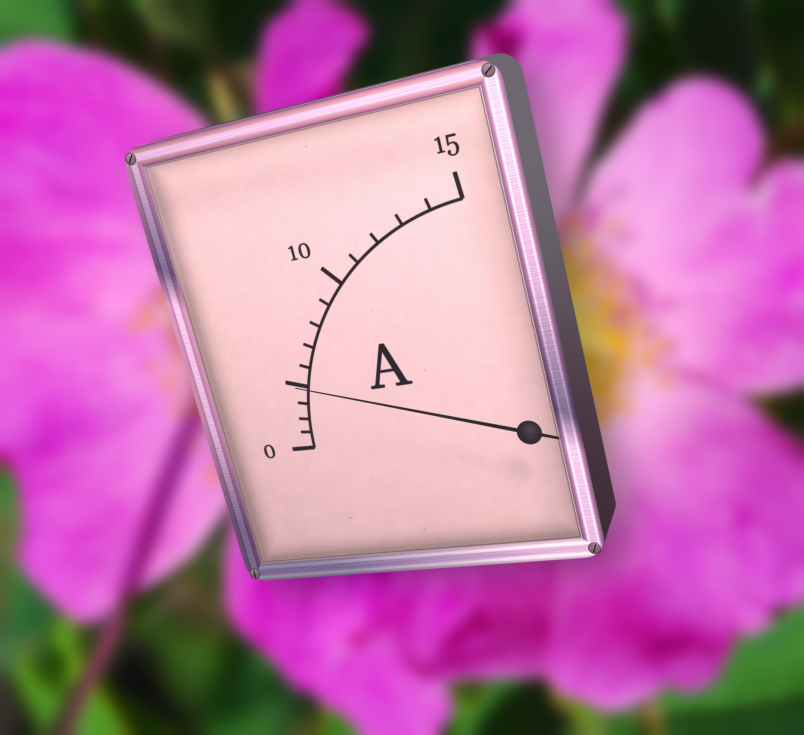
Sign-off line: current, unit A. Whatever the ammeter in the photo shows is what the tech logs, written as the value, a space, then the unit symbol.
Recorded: 5 A
